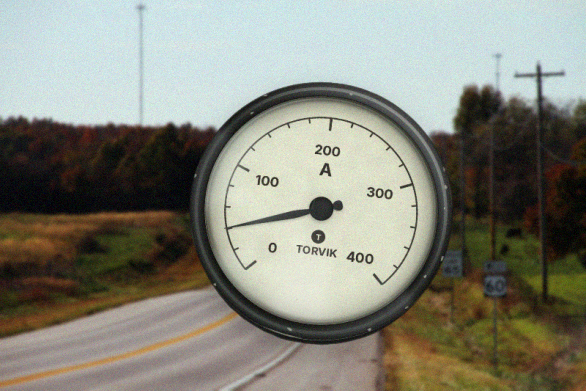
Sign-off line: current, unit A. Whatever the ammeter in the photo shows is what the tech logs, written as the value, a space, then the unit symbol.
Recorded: 40 A
